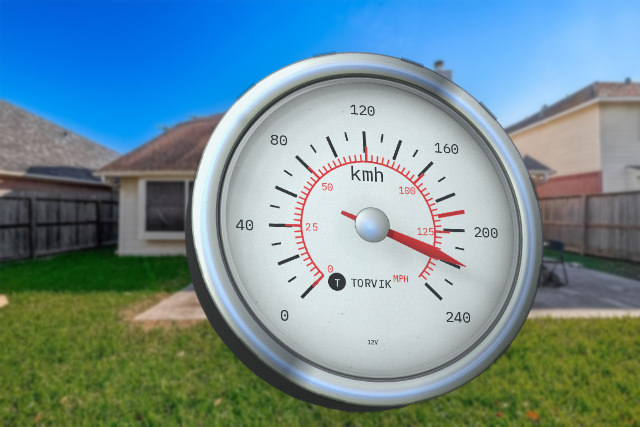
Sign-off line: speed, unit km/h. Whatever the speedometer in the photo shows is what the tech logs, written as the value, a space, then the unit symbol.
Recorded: 220 km/h
